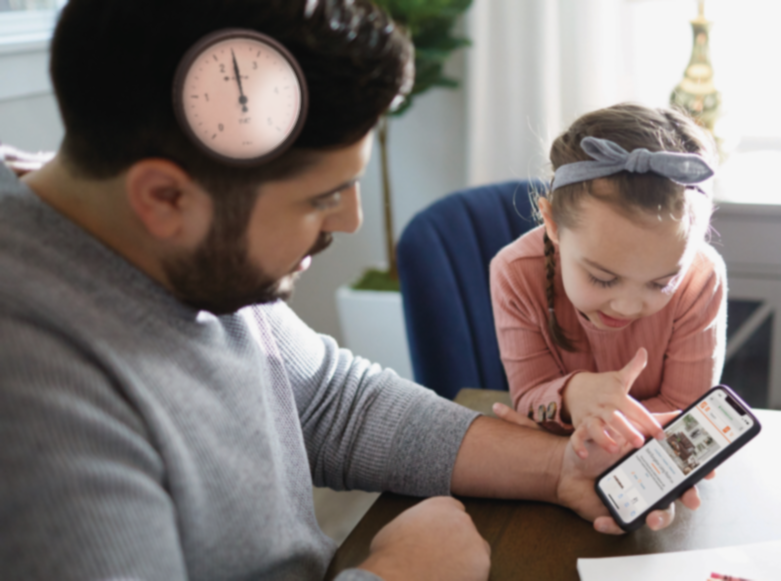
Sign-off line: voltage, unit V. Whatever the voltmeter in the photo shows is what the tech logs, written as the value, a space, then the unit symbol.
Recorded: 2.4 V
